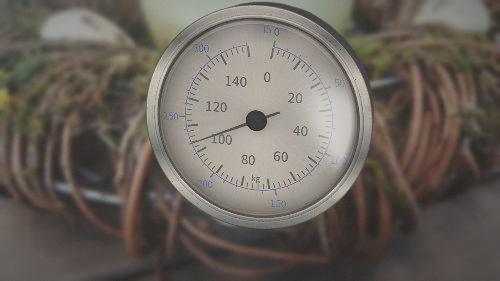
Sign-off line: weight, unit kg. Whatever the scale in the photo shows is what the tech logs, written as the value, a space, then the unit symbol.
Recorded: 104 kg
